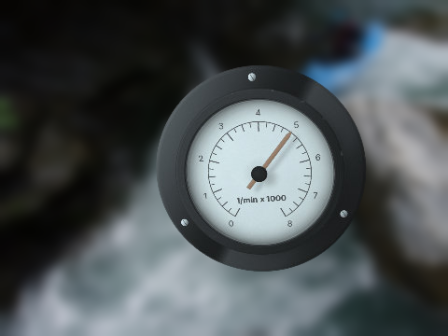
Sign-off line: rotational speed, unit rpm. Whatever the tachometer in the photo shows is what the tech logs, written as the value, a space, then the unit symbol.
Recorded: 5000 rpm
